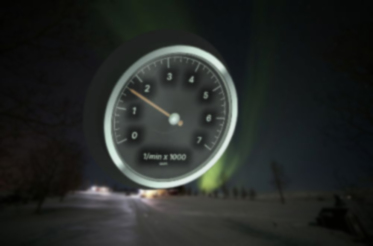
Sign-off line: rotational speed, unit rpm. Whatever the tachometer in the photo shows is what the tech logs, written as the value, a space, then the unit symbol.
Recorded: 1600 rpm
